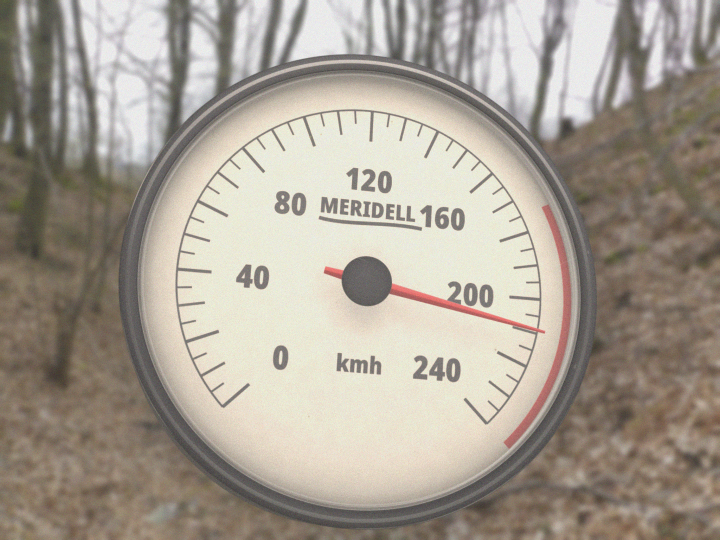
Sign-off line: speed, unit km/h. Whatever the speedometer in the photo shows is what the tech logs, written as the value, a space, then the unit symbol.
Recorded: 210 km/h
